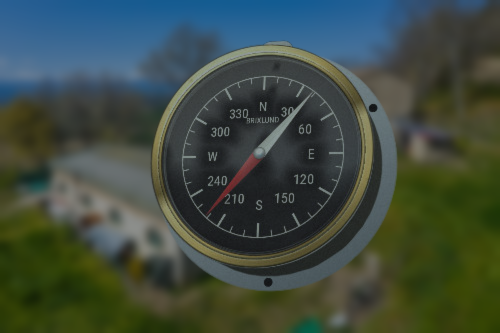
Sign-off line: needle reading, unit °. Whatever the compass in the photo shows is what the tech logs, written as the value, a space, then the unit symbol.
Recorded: 220 °
